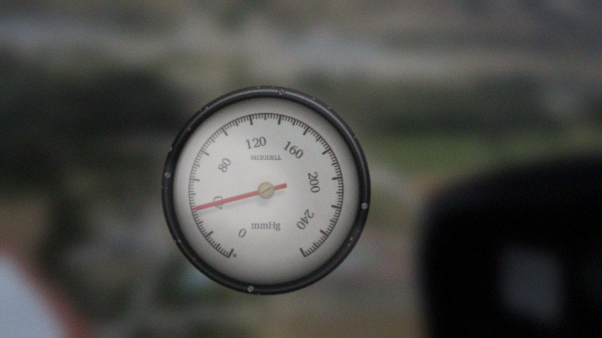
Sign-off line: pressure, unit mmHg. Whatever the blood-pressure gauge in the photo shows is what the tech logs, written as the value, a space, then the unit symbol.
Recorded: 40 mmHg
